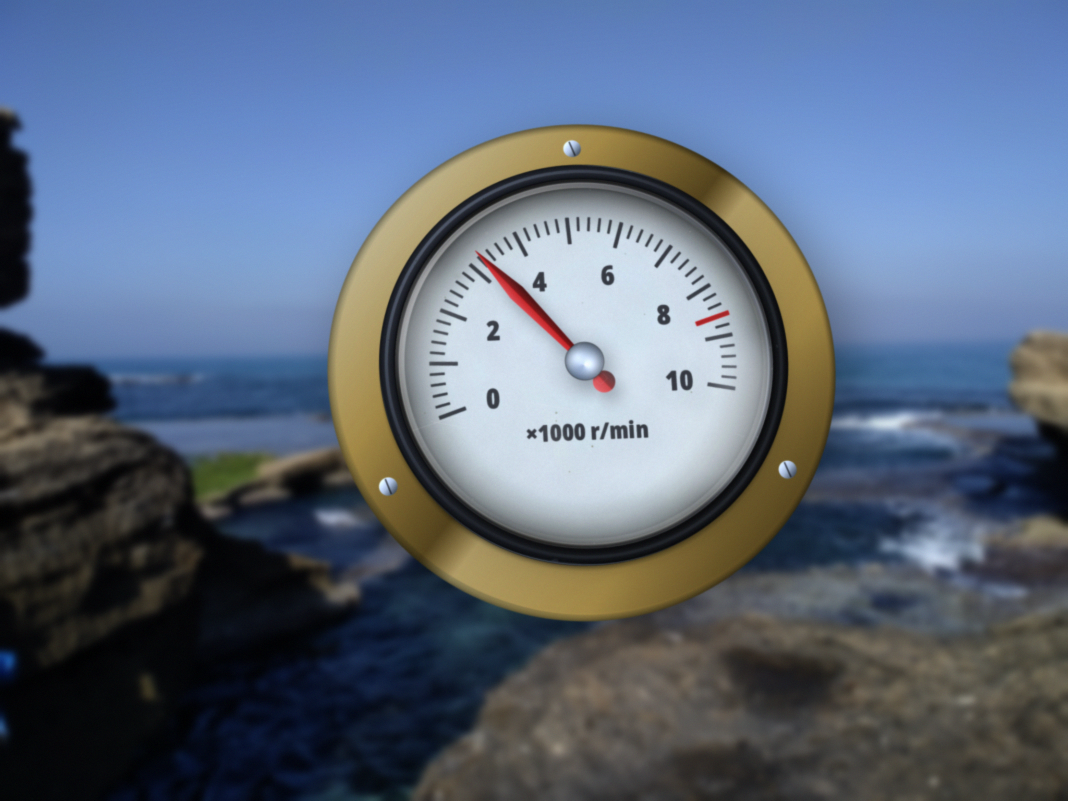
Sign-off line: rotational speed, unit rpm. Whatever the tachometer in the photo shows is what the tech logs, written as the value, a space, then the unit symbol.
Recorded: 3200 rpm
